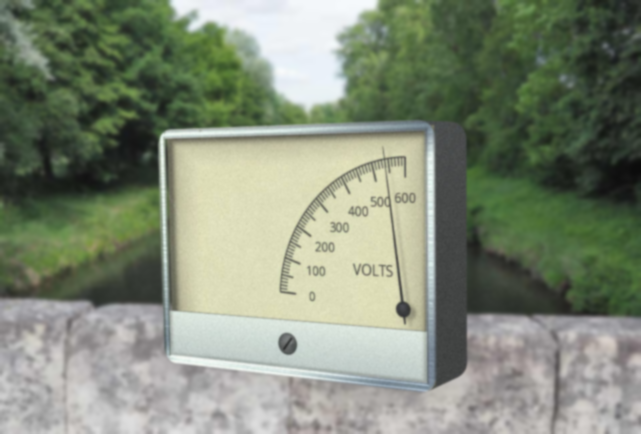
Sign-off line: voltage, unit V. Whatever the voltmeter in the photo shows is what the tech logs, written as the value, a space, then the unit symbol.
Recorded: 550 V
